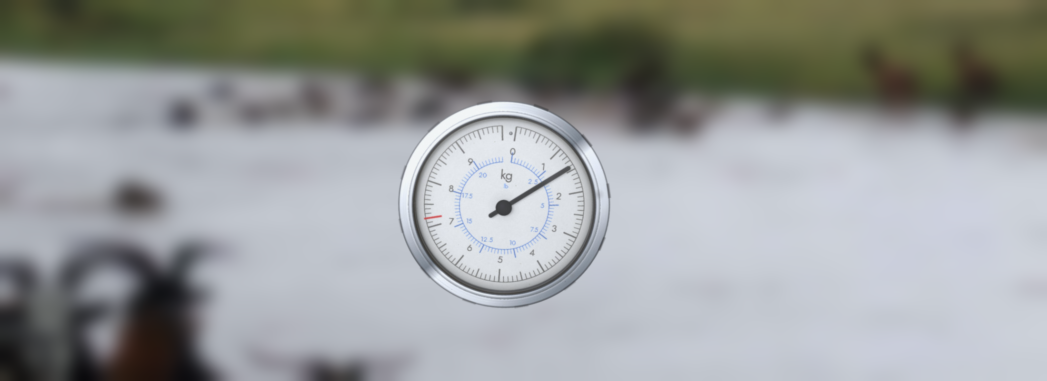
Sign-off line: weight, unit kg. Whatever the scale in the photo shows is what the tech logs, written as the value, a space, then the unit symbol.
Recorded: 1.4 kg
